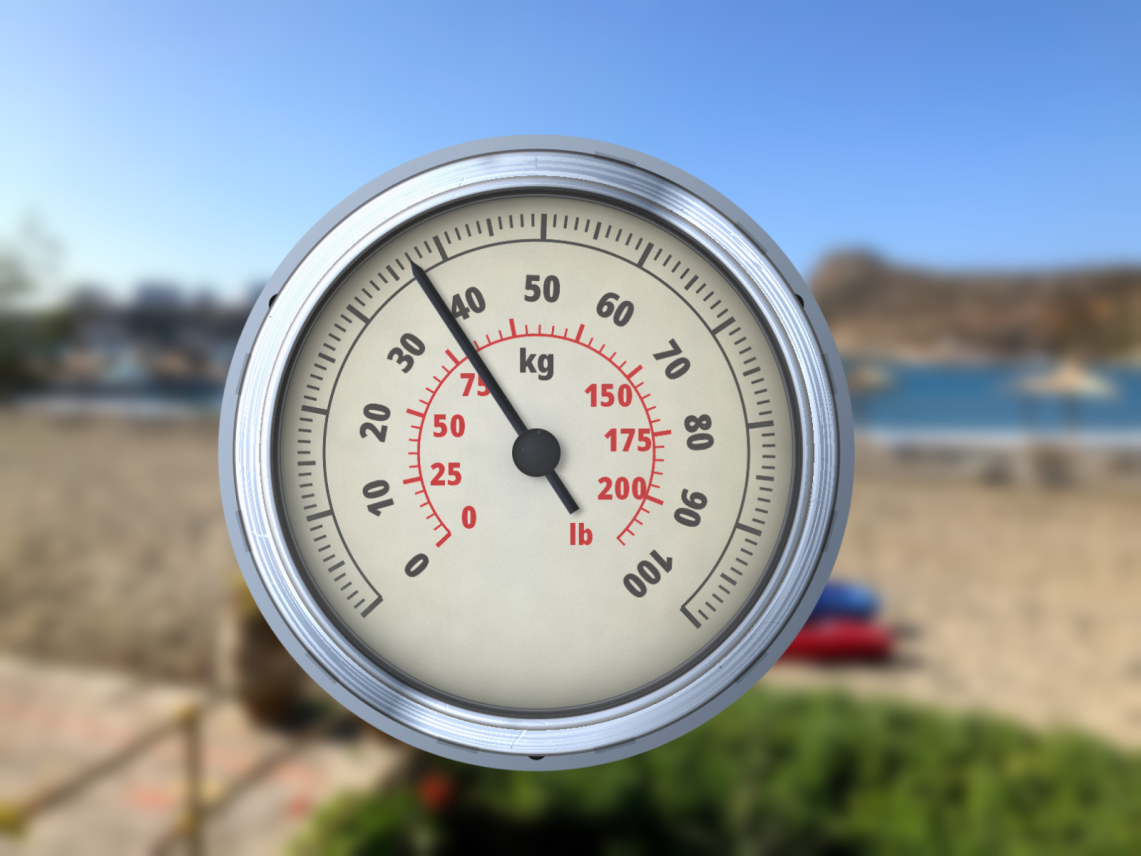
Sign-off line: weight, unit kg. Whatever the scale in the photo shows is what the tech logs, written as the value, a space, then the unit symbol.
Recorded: 37 kg
